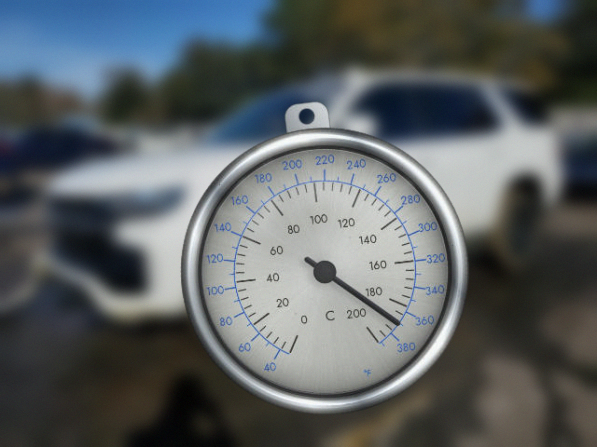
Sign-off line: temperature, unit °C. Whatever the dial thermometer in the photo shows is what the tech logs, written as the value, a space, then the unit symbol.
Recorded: 188 °C
